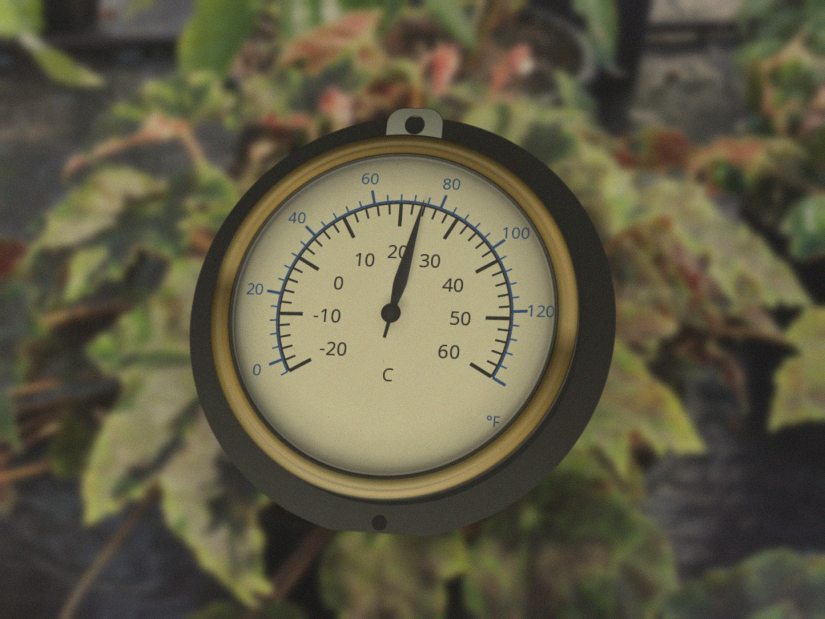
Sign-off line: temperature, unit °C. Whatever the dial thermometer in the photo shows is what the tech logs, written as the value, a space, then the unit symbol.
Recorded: 24 °C
